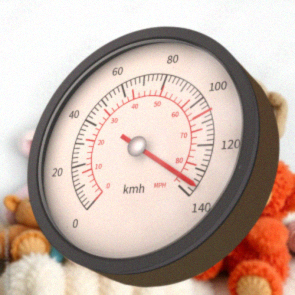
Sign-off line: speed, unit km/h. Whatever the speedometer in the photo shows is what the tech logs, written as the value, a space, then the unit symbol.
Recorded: 136 km/h
